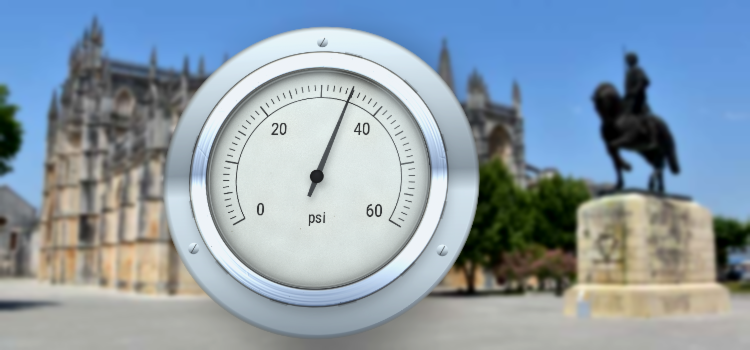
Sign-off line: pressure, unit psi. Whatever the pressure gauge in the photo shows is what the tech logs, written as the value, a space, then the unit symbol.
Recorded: 35 psi
